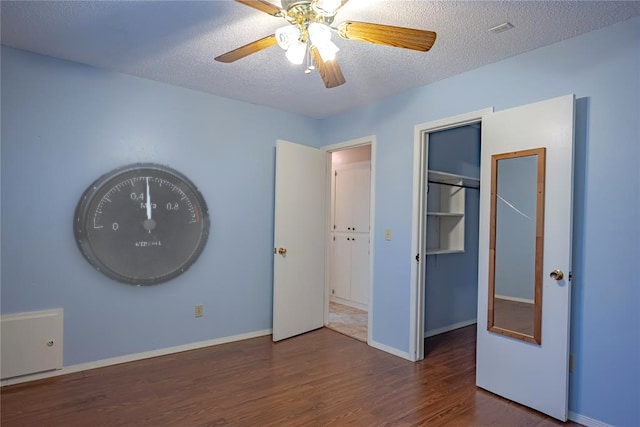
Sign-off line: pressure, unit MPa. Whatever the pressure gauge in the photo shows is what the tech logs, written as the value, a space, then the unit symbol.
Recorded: 0.5 MPa
